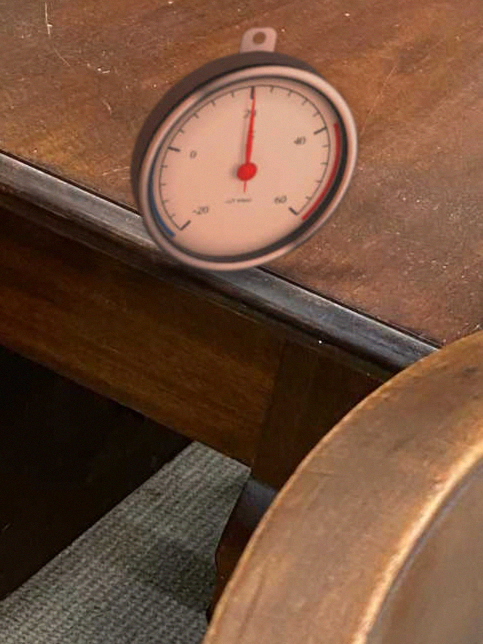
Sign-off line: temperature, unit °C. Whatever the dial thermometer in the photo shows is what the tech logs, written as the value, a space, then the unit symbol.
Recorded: 20 °C
